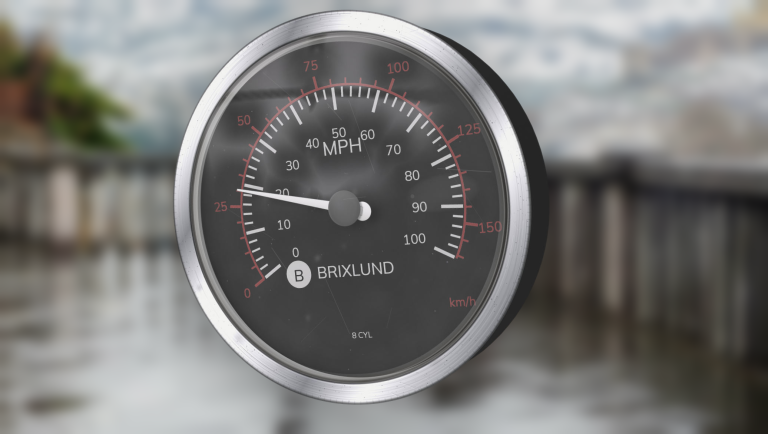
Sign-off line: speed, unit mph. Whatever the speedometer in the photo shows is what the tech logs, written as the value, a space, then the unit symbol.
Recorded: 19 mph
